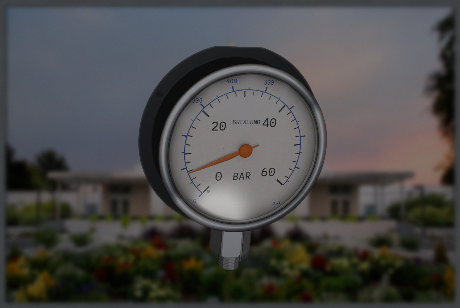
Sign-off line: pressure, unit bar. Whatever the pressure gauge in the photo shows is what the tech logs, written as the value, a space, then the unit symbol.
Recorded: 6 bar
